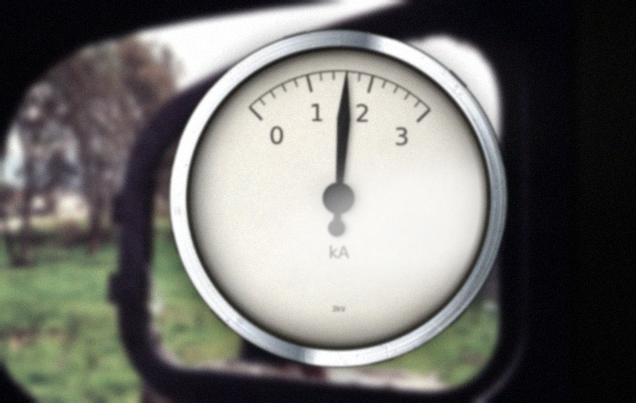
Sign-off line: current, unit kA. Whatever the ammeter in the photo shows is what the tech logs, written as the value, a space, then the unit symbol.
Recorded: 1.6 kA
